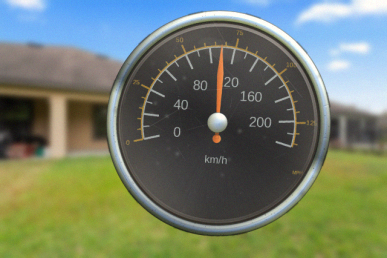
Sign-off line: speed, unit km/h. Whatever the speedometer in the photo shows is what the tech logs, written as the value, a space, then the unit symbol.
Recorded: 110 km/h
